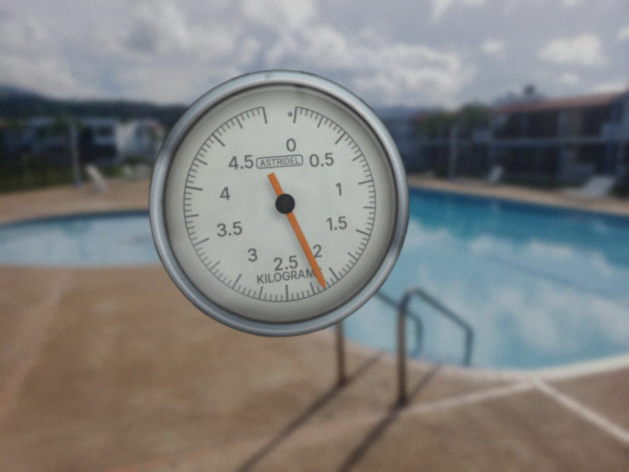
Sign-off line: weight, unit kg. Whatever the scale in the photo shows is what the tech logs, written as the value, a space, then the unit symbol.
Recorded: 2.15 kg
